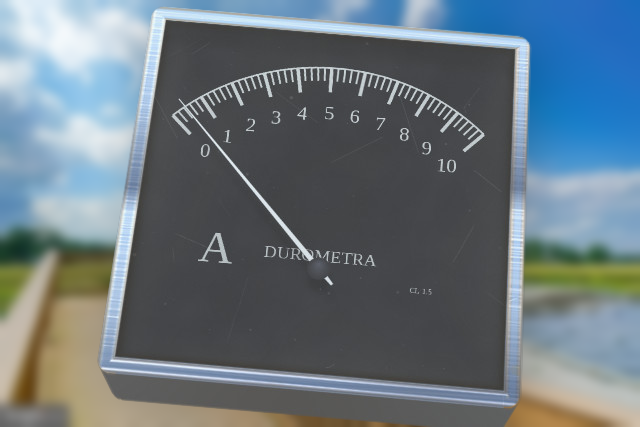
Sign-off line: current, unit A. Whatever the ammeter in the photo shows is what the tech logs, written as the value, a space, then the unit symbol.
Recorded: 0.4 A
